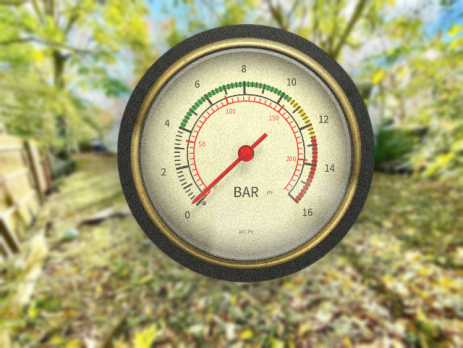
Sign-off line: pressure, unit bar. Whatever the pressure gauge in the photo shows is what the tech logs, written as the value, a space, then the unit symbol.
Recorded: 0.2 bar
